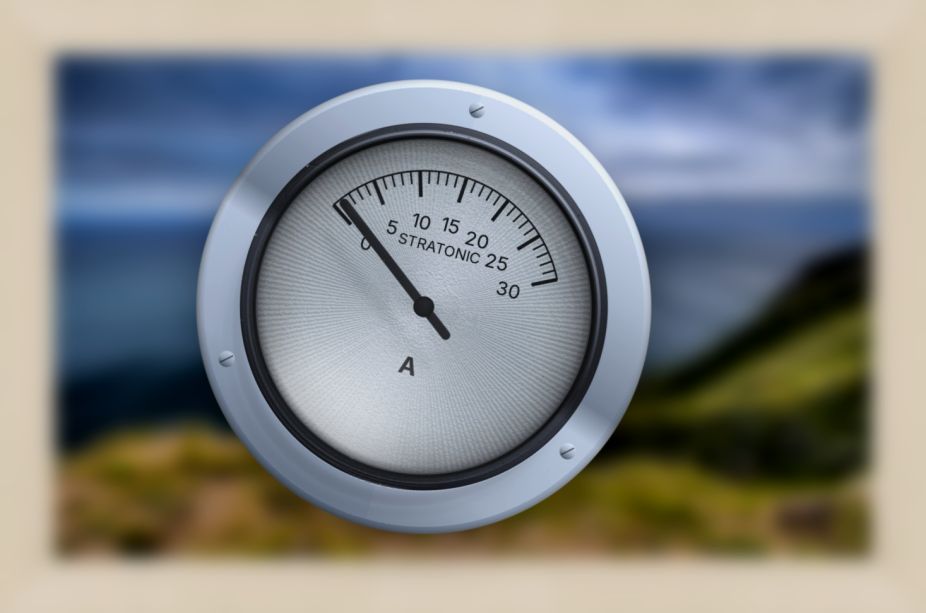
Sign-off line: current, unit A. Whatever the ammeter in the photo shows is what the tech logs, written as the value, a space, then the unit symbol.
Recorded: 1 A
